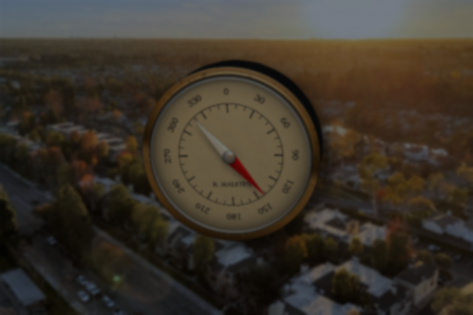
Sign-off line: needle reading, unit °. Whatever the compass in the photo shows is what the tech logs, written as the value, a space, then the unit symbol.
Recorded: 140 °
